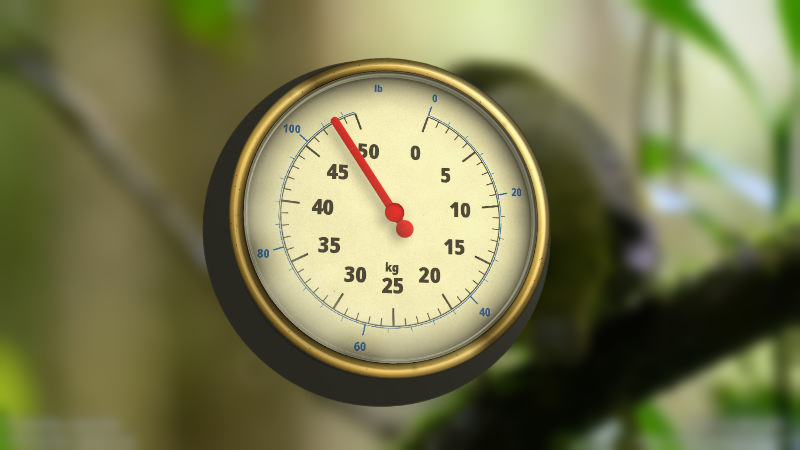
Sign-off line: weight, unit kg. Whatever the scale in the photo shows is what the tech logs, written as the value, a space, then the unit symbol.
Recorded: 48 kg
